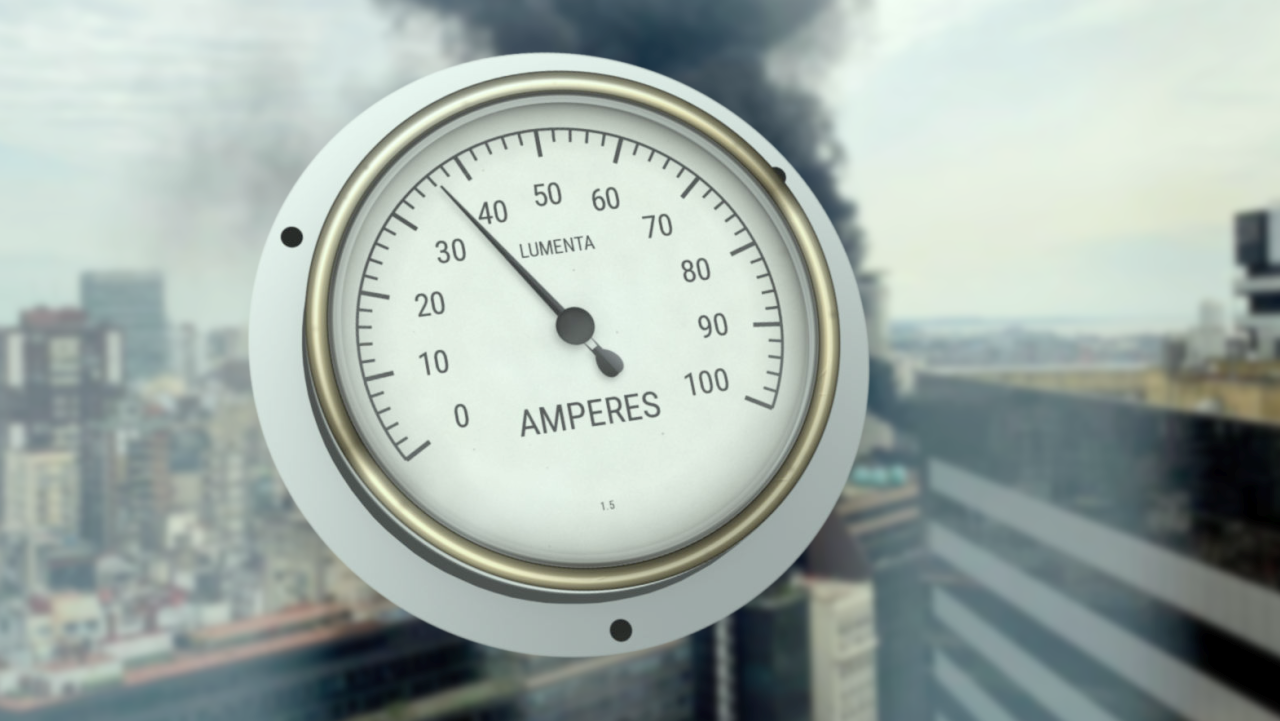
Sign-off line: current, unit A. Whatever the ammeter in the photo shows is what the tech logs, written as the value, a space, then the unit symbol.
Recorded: 36 A
